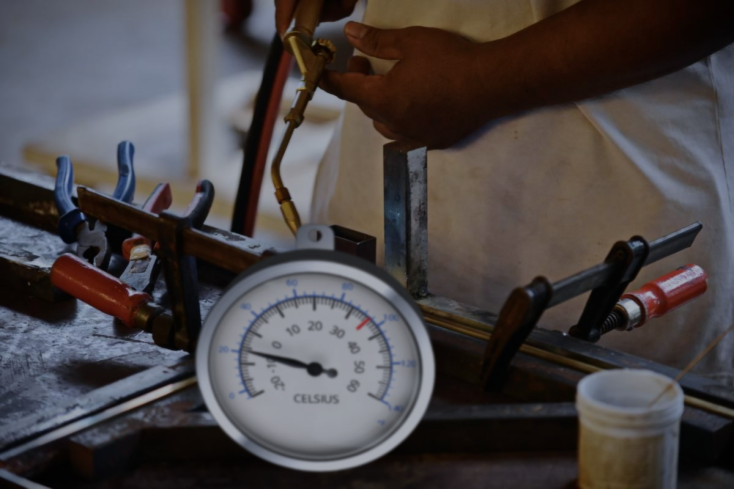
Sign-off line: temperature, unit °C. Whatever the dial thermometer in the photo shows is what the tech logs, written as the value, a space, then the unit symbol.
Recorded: -5 °C
